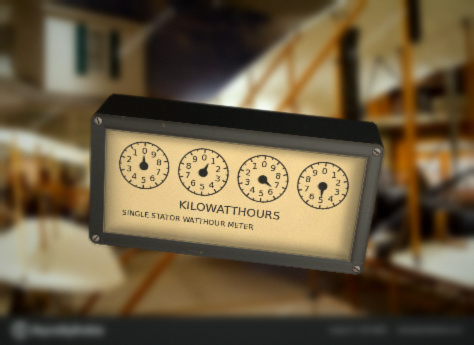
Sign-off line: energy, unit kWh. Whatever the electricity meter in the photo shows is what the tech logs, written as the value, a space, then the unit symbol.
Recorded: 65 kWh
